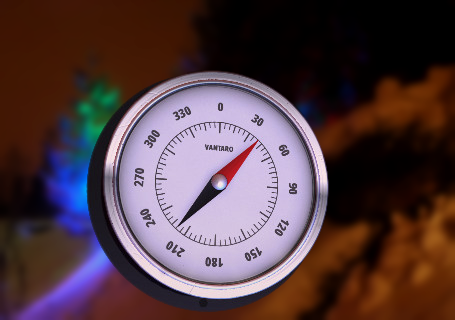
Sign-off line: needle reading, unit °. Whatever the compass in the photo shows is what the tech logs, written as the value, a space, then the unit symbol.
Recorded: 40 °
